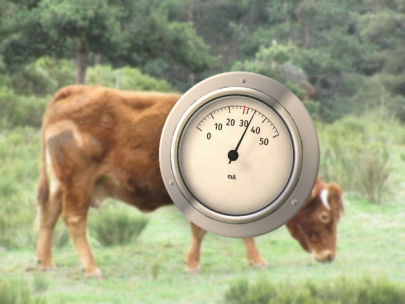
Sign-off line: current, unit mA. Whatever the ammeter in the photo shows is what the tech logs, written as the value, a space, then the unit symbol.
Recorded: 34 mA
